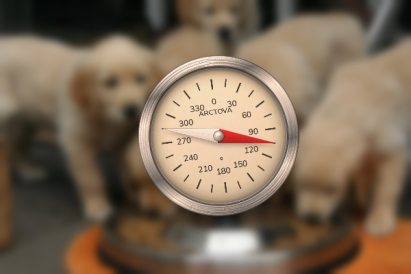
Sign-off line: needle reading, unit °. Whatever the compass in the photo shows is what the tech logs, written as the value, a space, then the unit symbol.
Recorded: 105 °
